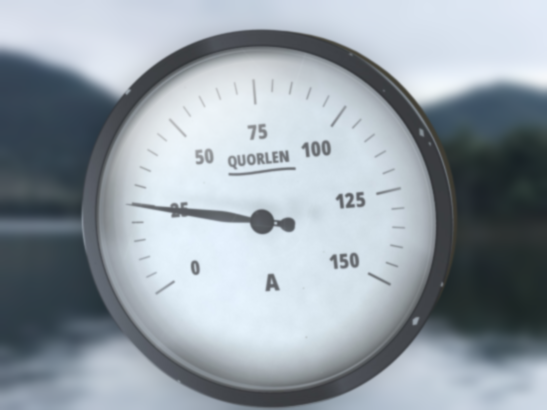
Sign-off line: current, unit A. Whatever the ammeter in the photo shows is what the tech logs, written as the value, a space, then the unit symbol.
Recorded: 25 A
